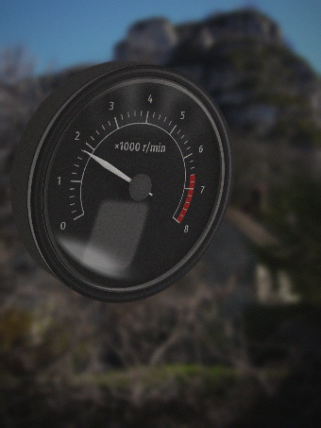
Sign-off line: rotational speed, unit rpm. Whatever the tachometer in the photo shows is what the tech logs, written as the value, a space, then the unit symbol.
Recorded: 1800 rpm
